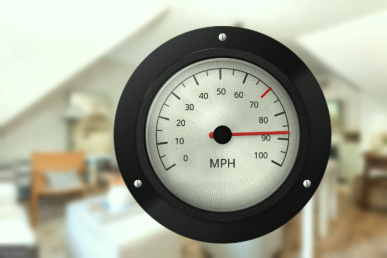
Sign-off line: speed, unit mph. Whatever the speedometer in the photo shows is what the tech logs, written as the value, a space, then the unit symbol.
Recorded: 87.5 mph
